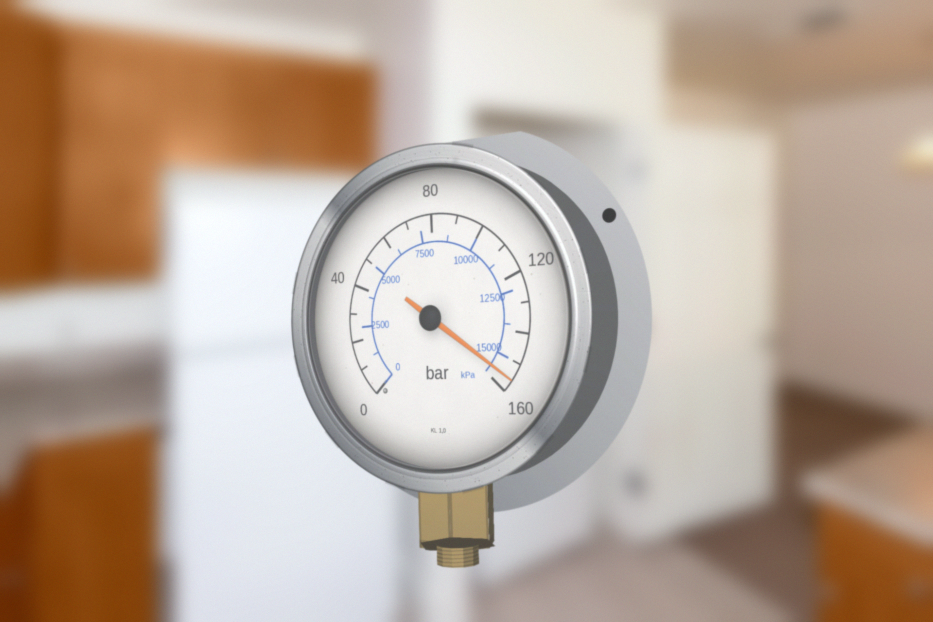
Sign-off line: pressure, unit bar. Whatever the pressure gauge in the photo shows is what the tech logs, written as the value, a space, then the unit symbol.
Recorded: 155 bar
